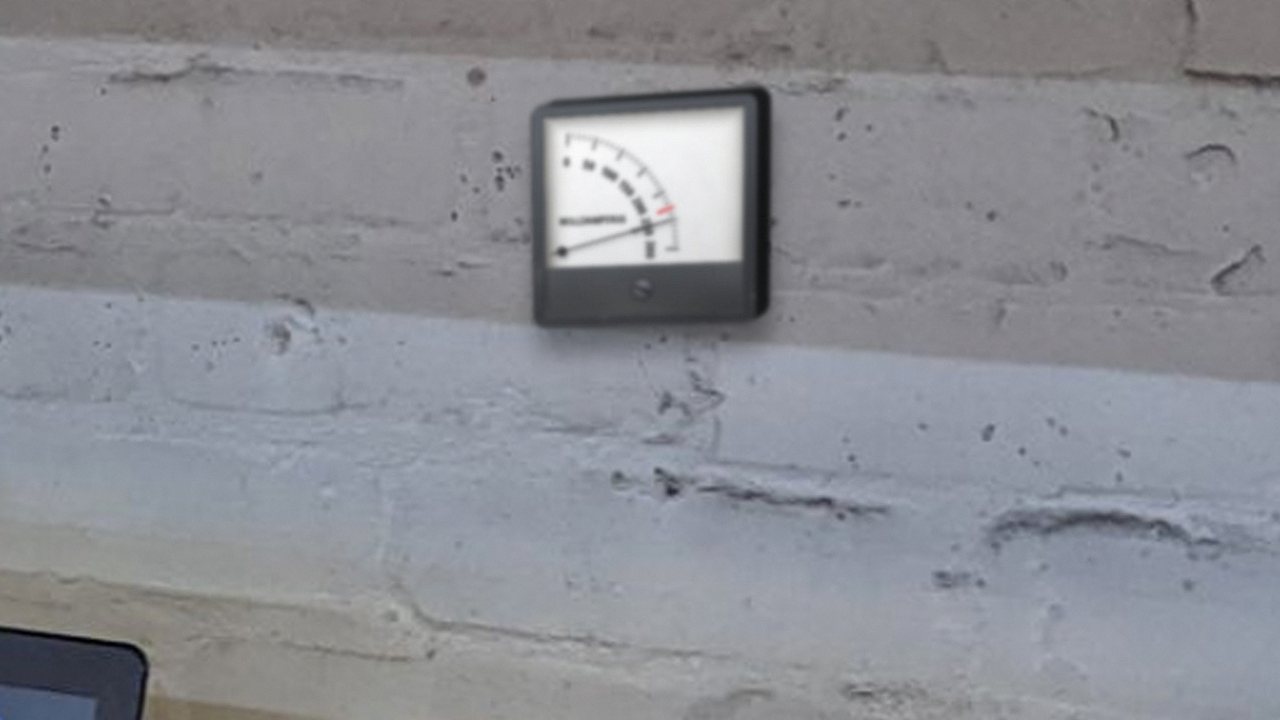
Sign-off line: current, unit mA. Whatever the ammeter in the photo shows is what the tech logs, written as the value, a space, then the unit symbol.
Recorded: 250 mA
